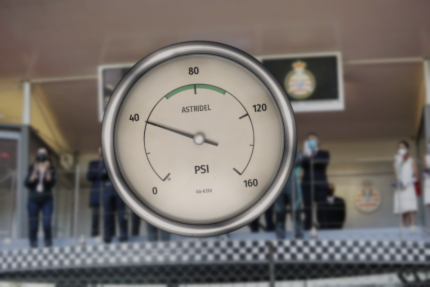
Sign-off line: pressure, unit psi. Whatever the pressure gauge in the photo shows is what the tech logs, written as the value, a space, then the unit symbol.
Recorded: 40 psi
